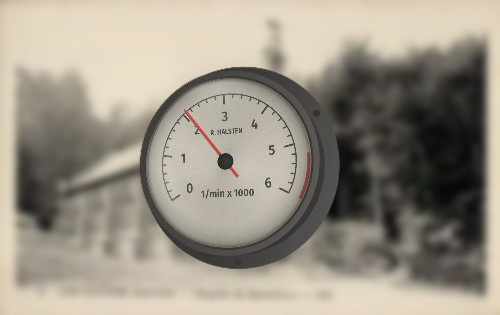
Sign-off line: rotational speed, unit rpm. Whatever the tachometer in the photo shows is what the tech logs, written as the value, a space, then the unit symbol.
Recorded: 2100 rpm
